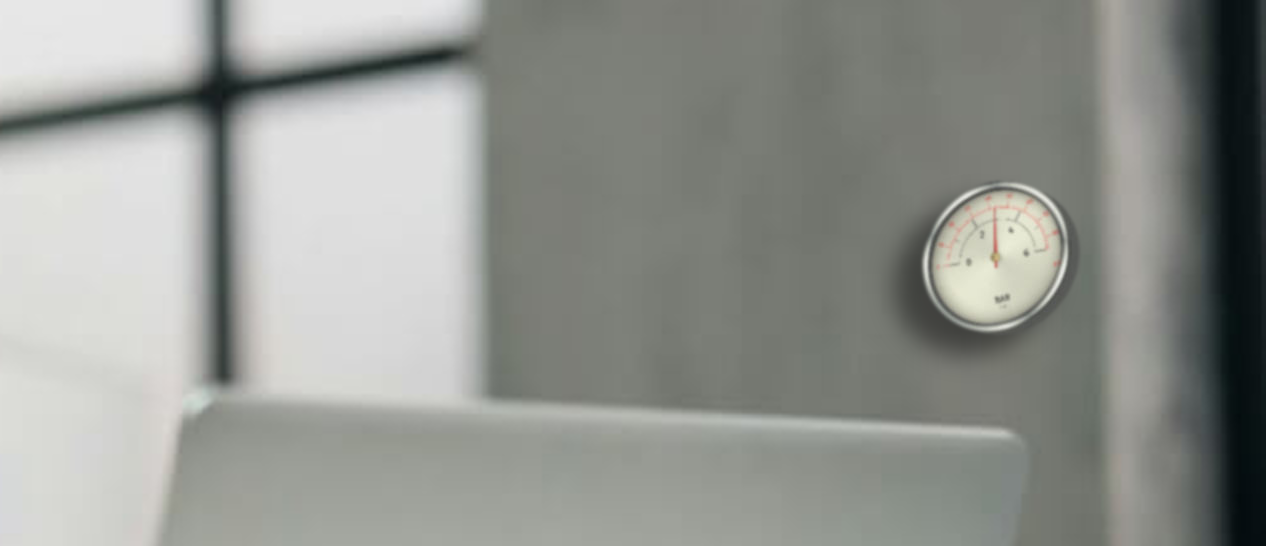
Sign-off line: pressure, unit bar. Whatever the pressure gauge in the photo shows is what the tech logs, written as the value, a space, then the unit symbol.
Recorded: 3 bar
